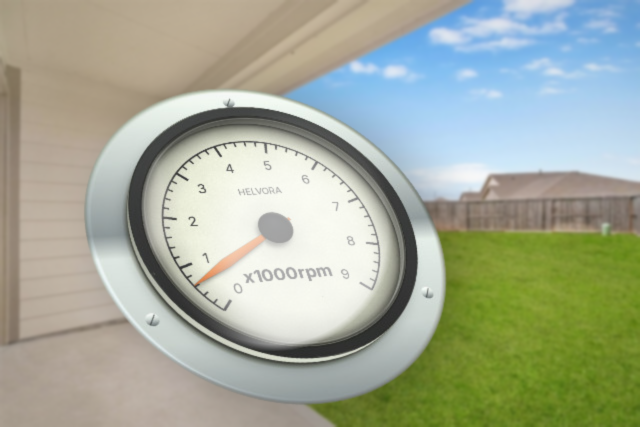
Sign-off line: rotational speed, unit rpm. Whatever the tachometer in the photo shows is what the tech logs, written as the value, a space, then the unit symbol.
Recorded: 600 rpm
